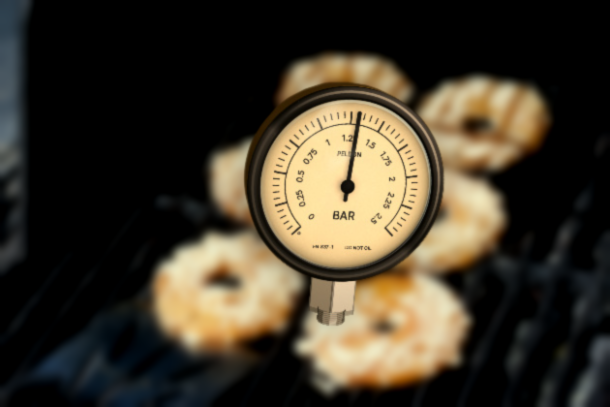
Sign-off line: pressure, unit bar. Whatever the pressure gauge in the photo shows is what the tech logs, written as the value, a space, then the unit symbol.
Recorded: 1.3 bar
